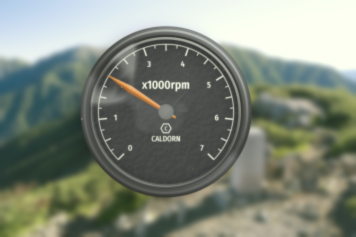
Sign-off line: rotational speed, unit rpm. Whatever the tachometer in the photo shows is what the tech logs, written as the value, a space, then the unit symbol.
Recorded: 2000 rpm
